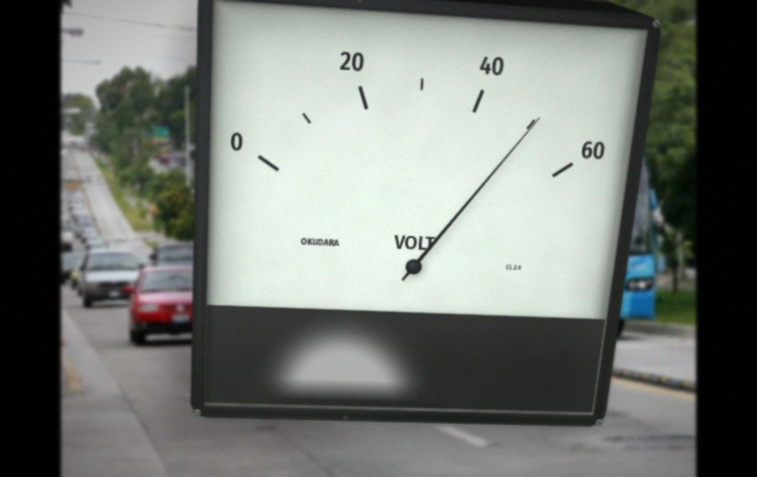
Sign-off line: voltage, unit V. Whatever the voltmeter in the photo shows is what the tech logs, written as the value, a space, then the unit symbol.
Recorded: 50 V
